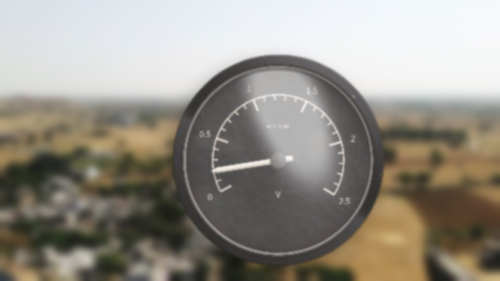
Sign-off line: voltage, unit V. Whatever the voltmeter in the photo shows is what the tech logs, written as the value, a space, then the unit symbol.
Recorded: 0.2 V
